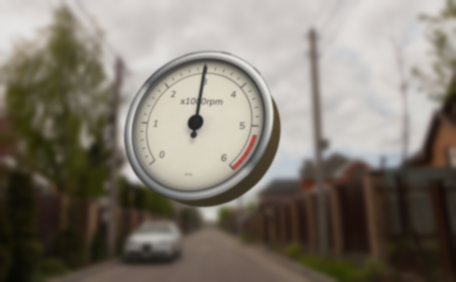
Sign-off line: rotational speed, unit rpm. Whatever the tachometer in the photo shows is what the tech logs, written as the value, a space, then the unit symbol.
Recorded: 3000 rpm
